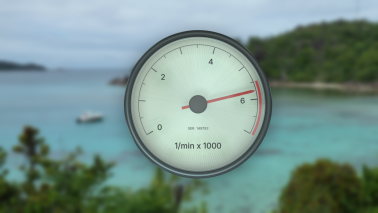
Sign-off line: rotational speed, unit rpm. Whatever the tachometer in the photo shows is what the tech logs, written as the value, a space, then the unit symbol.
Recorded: 5750 rpm
